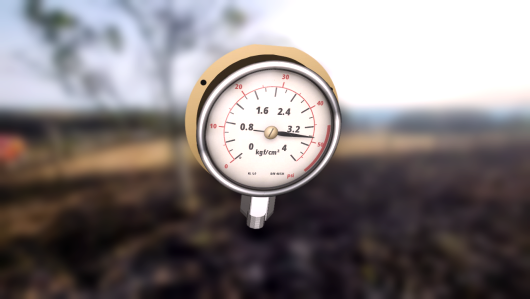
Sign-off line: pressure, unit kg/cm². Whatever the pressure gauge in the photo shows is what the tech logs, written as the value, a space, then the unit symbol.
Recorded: 3.4 kg/cm²
